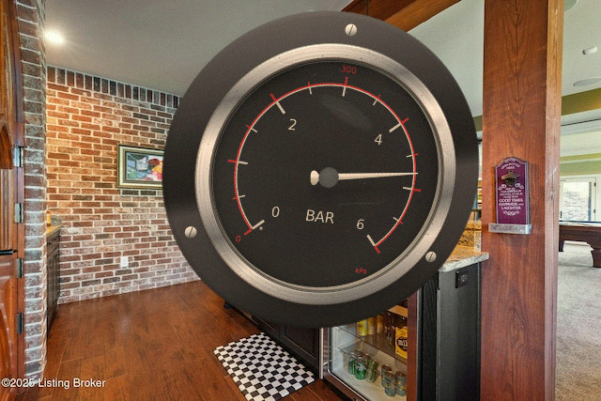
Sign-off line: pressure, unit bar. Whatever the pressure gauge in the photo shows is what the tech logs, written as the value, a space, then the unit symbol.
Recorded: 4.75 bar
